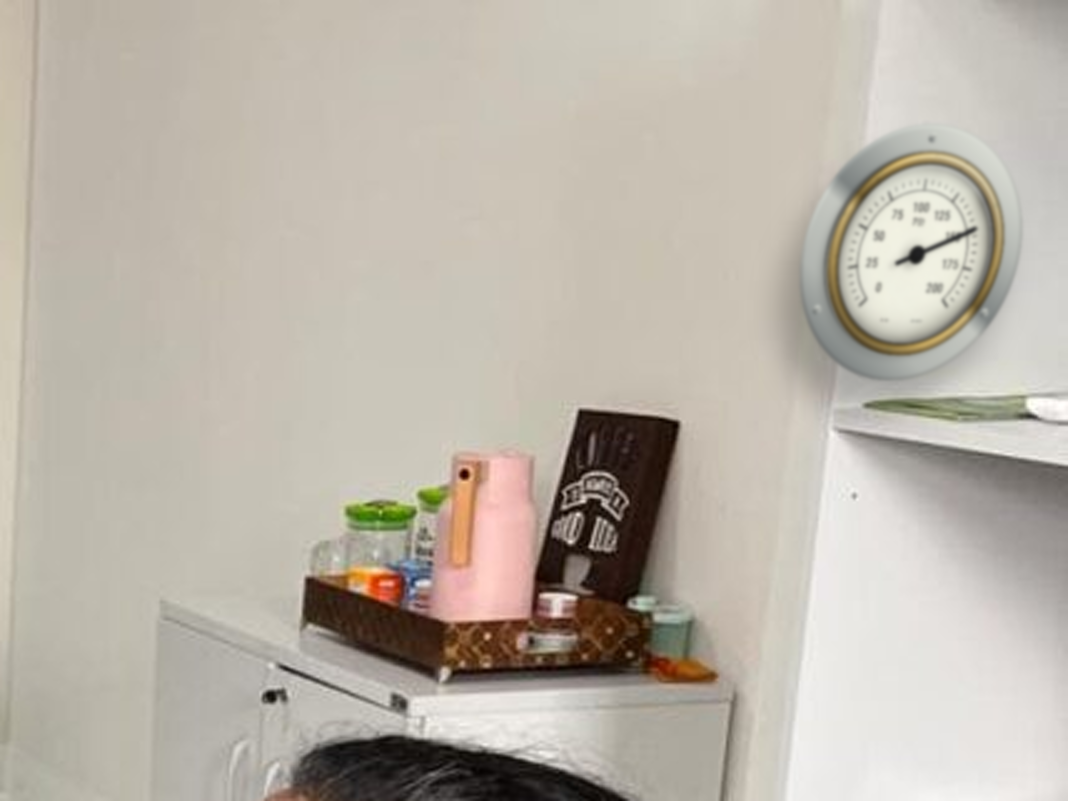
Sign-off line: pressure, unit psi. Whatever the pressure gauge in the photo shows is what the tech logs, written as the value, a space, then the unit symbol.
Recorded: 150 psi
